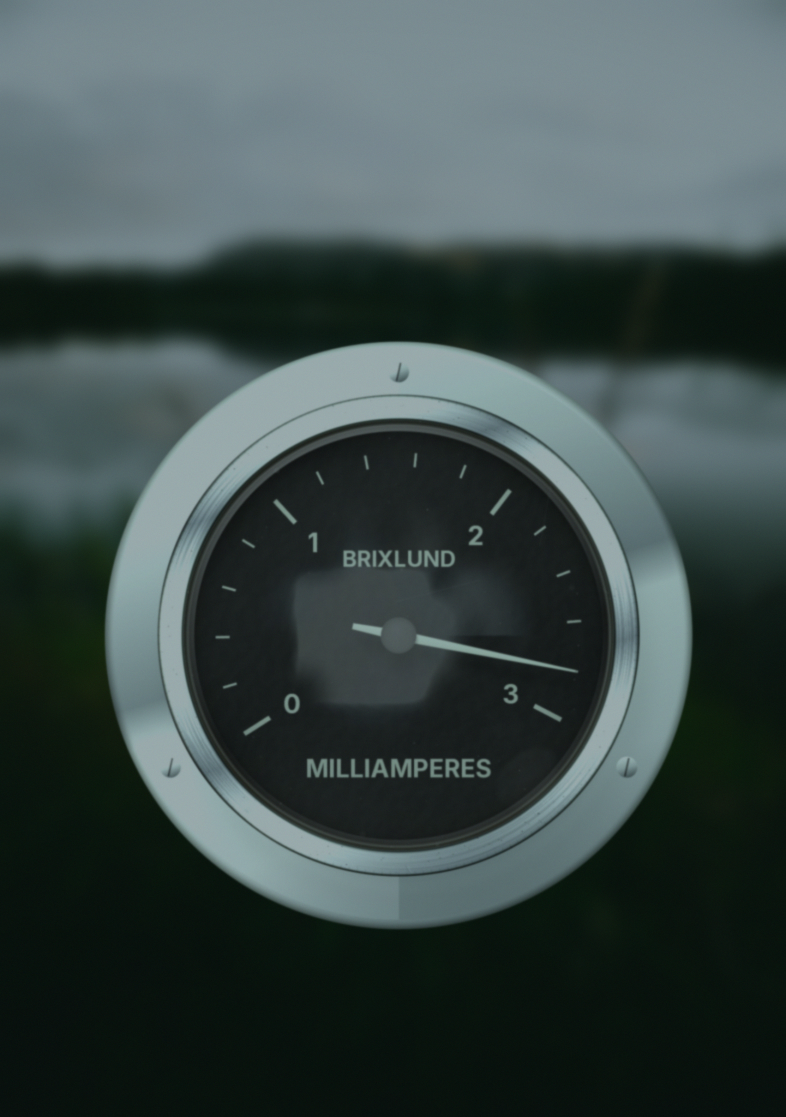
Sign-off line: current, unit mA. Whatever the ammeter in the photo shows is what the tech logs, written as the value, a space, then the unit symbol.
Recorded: 2.8 mA
